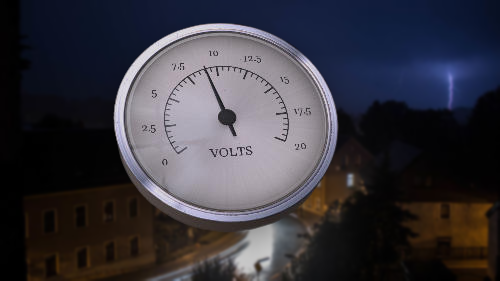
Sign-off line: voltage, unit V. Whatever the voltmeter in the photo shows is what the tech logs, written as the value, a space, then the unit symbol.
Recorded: 9 V
